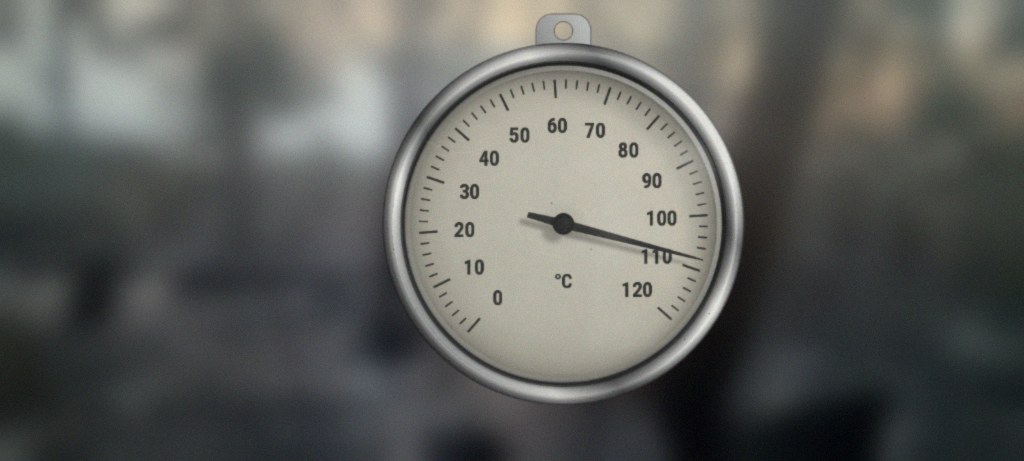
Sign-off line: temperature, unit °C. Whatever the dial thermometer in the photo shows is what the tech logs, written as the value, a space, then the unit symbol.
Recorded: 108 °C
